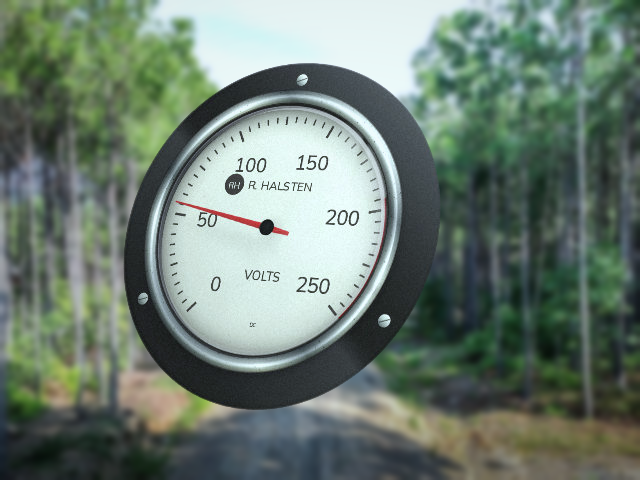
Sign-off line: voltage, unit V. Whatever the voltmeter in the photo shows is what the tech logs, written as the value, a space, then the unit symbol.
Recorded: 55 V
